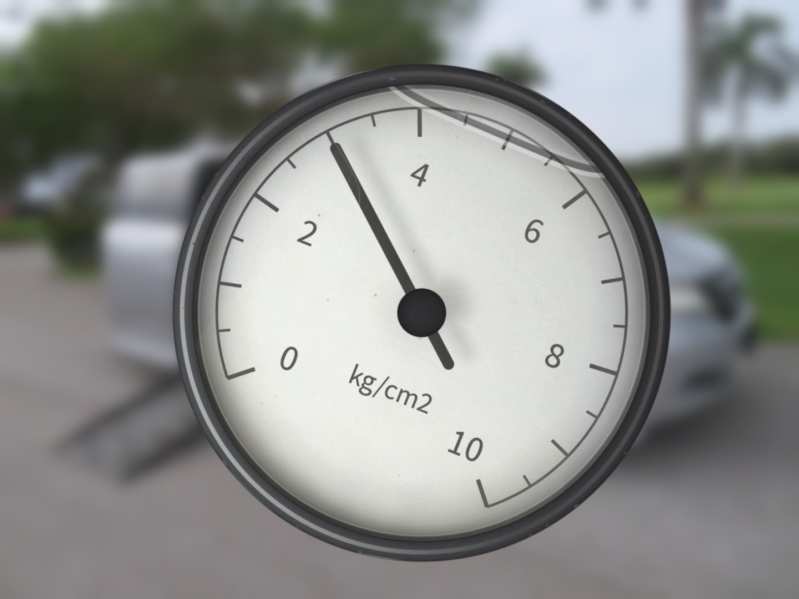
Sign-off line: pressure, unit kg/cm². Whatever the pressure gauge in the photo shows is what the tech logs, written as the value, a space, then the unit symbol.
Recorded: 3 kg/cm²
